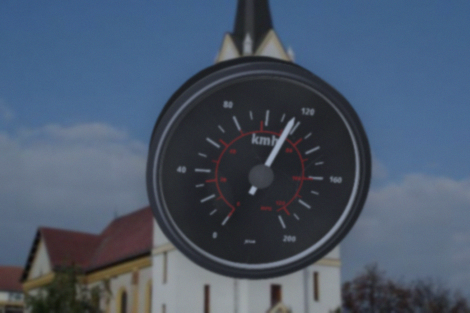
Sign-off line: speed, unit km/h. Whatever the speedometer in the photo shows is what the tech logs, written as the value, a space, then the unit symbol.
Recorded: 115 km/h
